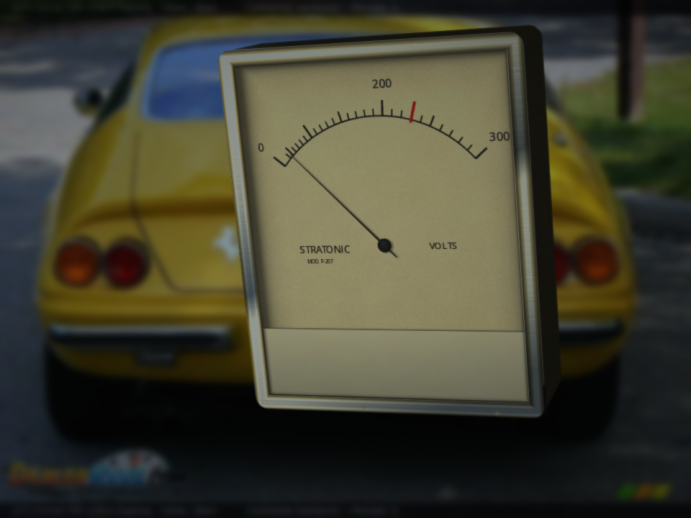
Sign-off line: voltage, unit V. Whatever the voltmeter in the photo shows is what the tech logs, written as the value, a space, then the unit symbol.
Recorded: 50 V
